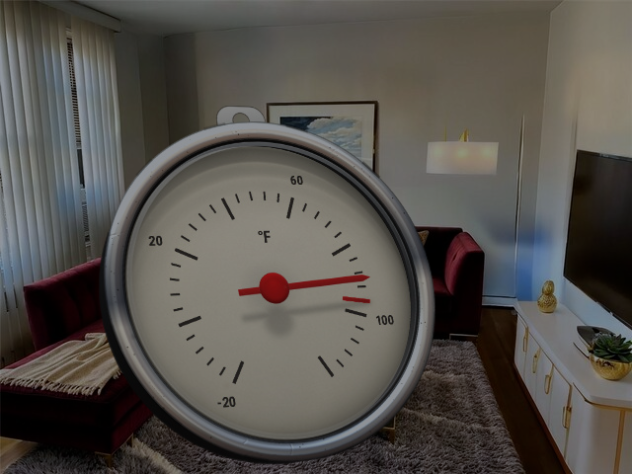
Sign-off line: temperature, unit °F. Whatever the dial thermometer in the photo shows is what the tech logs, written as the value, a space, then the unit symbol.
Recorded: 90 °F
